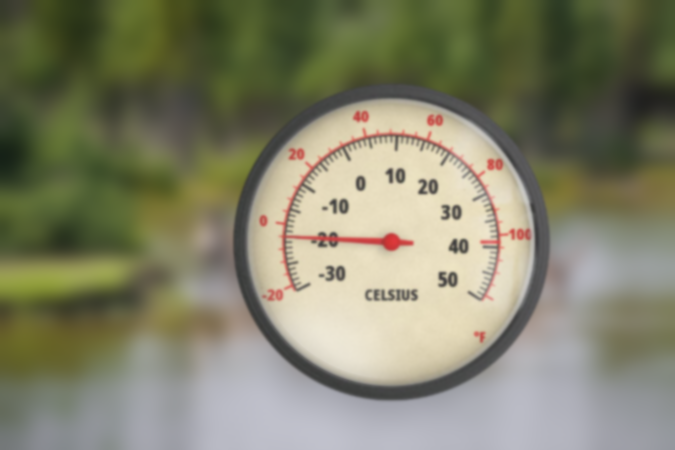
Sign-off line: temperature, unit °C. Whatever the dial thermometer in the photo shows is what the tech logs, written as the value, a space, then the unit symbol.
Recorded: -20 °C
